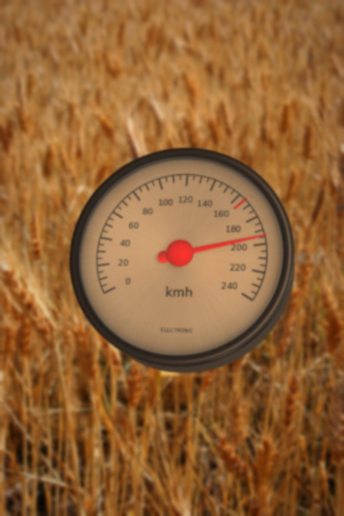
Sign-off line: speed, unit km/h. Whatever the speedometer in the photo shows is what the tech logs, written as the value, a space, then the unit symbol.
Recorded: 195 km/h
